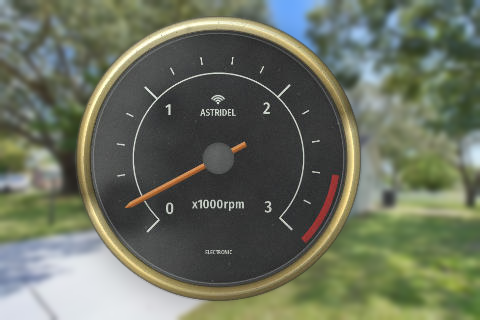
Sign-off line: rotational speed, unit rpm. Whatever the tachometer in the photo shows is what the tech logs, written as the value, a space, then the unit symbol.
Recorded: 200 rpm
